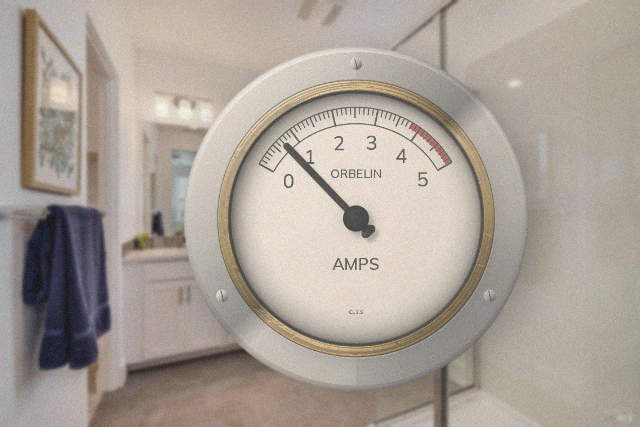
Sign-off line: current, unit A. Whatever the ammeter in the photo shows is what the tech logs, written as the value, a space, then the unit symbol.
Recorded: 0.7 A
